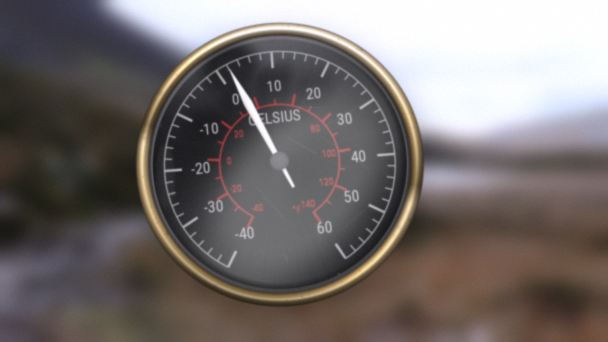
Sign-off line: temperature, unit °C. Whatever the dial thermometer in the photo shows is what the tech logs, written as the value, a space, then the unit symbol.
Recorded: 2 °C
